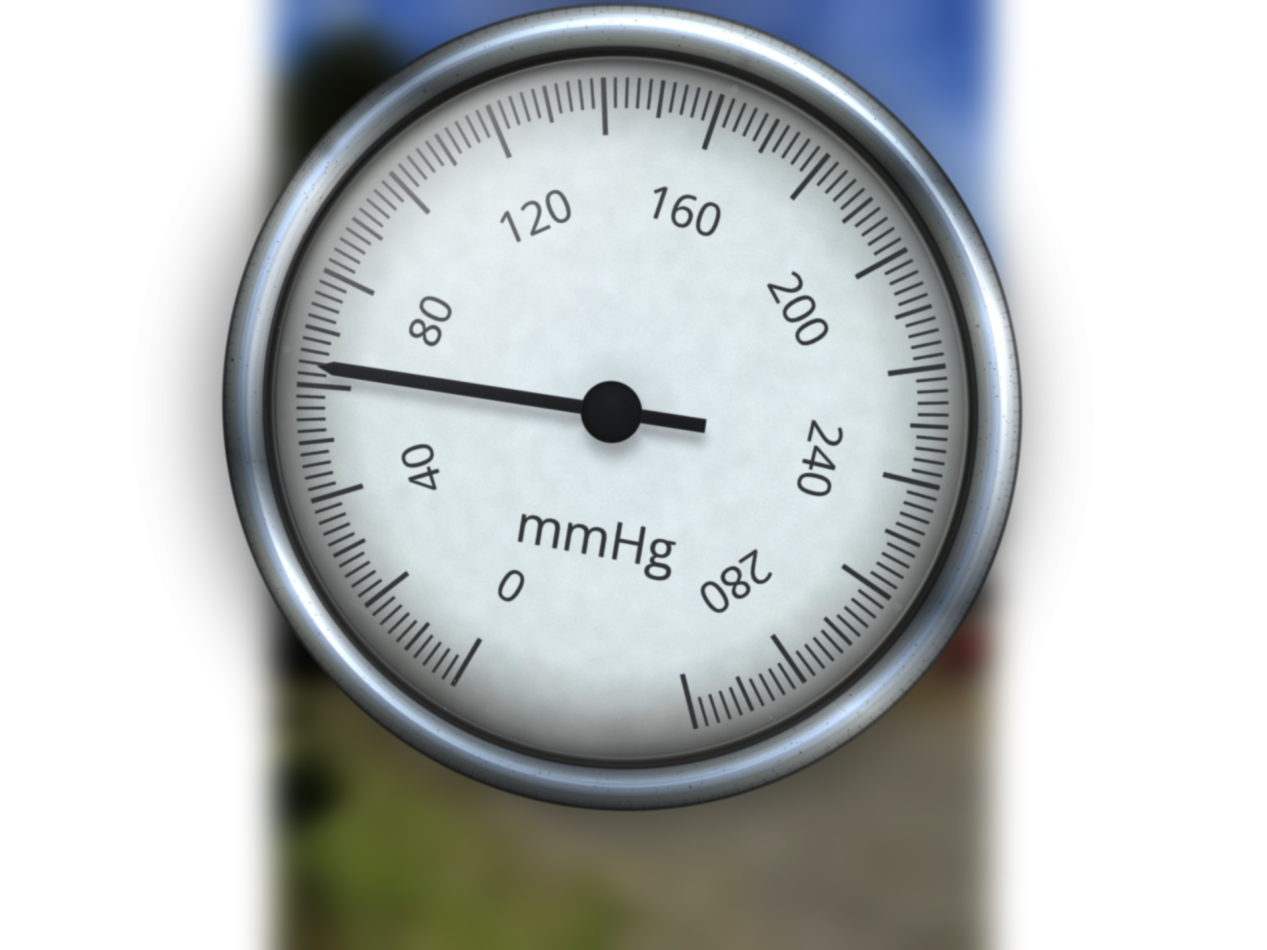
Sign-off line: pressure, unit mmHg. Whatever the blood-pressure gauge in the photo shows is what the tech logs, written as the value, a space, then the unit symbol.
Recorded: 64 mmHg
